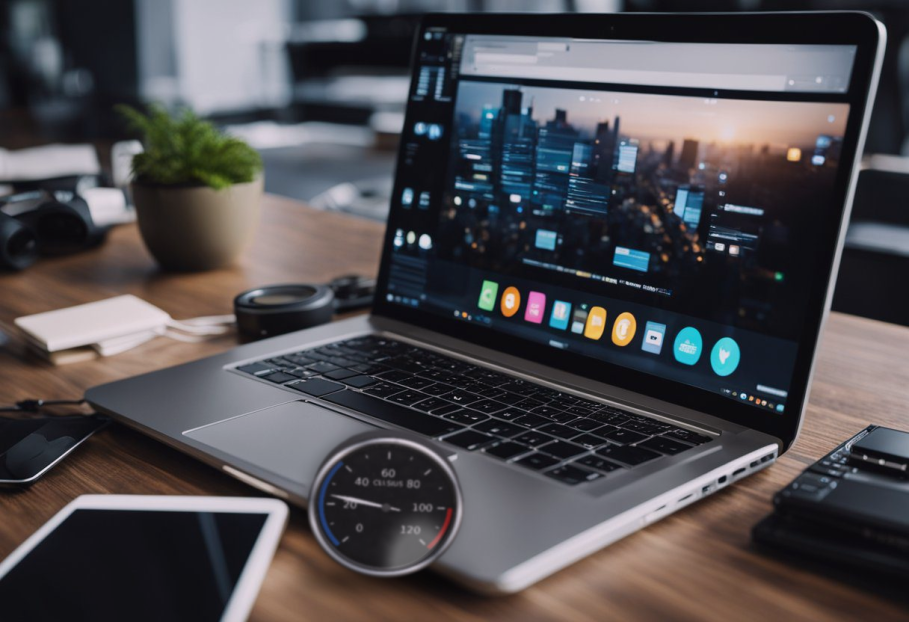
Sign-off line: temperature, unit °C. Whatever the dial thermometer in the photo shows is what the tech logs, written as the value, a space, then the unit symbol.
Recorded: 25 °C
